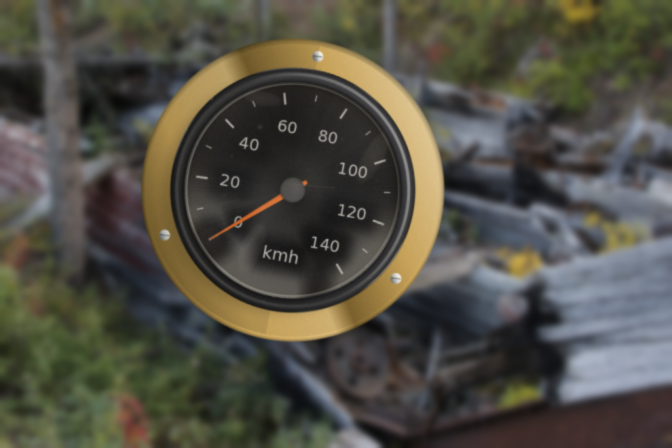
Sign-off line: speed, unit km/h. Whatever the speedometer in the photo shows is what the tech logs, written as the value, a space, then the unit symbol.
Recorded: 0 km/h
